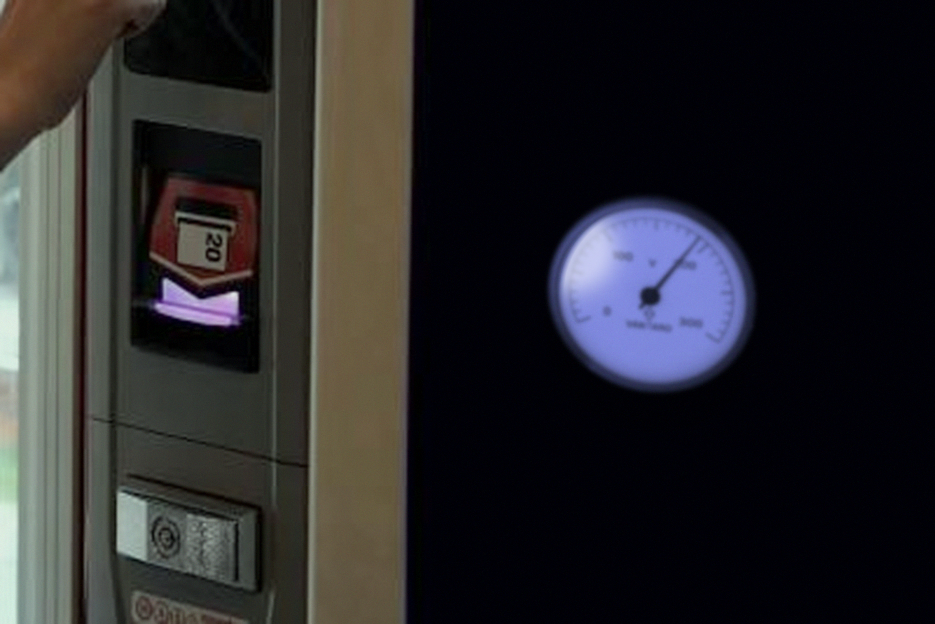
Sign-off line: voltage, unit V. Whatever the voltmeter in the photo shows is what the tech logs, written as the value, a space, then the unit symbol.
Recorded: 190 V
